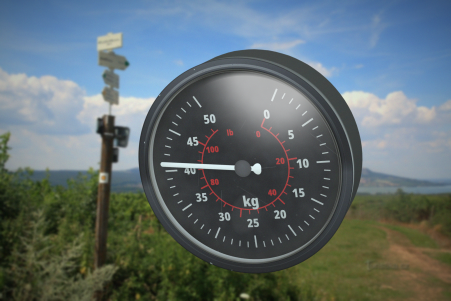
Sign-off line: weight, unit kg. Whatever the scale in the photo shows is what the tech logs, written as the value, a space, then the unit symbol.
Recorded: 41 kg
